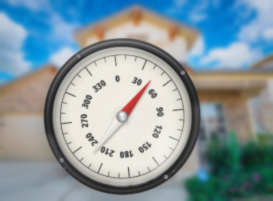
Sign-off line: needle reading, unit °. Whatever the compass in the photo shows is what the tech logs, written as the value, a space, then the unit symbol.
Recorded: 45 °
